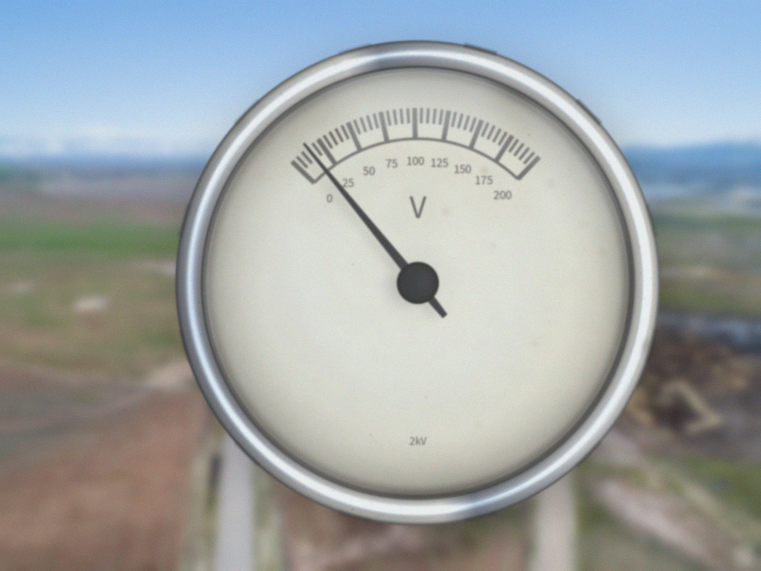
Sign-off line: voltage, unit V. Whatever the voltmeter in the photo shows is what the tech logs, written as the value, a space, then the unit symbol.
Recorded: 15 V
